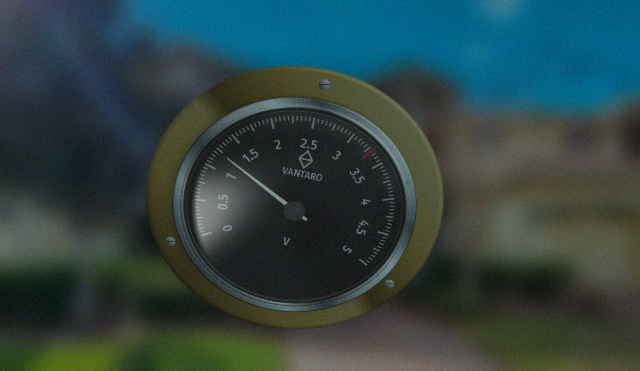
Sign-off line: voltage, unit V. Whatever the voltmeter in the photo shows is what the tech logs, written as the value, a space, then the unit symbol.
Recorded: 1.25 V
